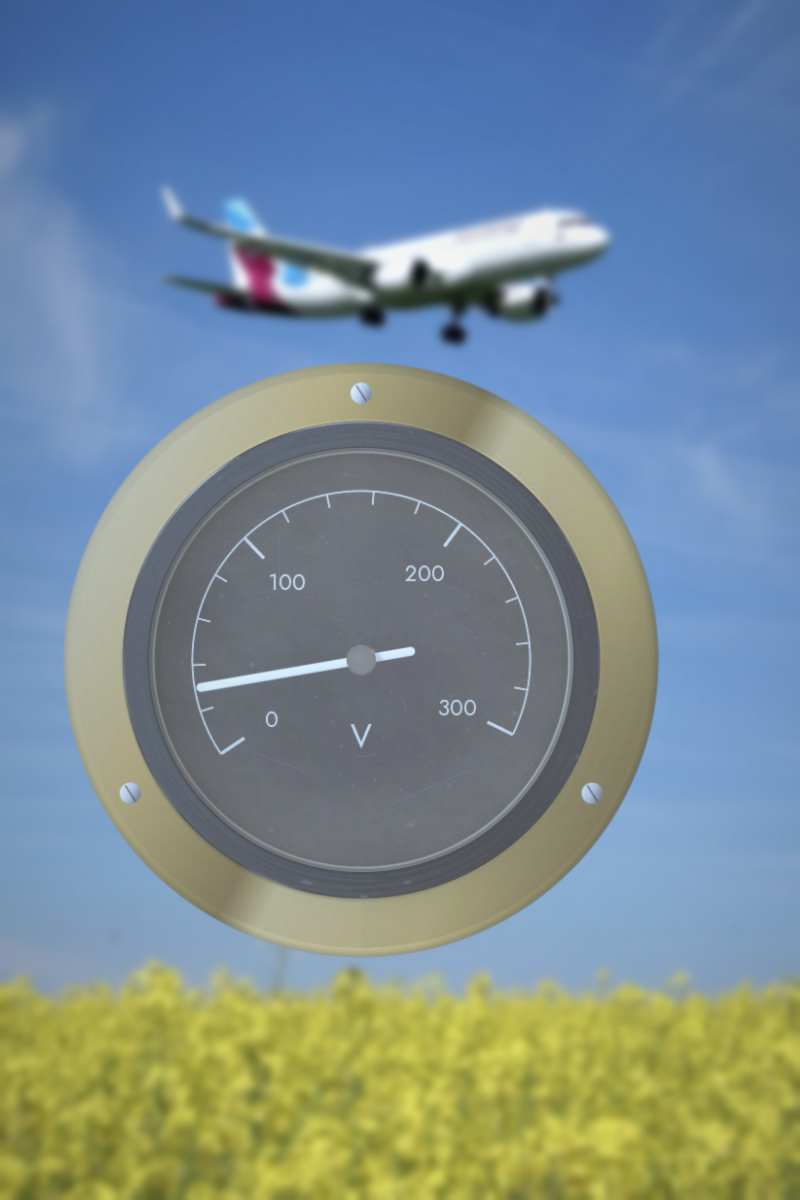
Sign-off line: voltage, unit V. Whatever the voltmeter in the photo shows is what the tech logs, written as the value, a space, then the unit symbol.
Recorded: 30 V
